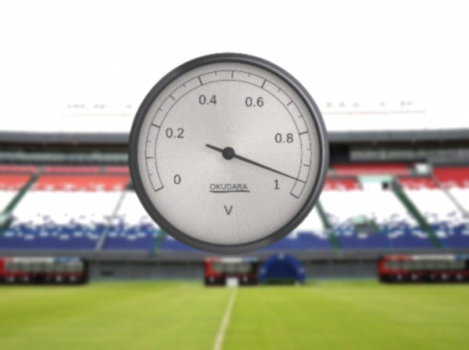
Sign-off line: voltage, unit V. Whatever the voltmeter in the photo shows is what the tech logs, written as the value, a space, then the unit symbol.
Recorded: 0.95 V
